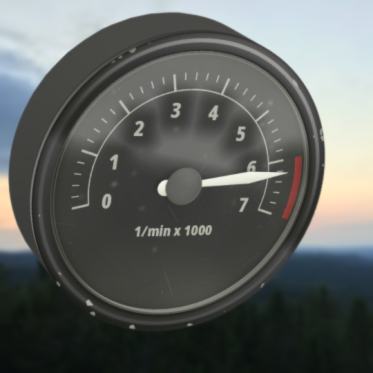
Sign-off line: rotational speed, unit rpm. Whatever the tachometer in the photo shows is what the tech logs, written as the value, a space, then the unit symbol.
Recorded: 6200 rpm
